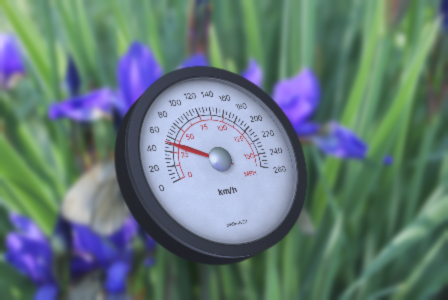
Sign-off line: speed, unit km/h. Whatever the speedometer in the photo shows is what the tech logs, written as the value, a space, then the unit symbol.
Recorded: 50 km/h
